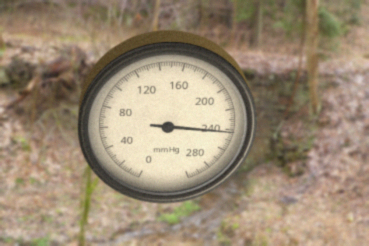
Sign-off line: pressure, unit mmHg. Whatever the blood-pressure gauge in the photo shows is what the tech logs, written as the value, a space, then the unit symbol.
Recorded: 240 mmHg
